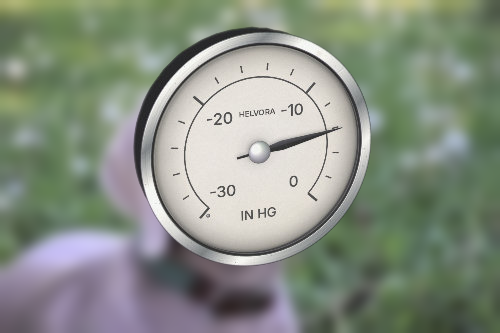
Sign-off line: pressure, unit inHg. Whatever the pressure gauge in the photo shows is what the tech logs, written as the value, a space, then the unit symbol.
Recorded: -6 inHg
